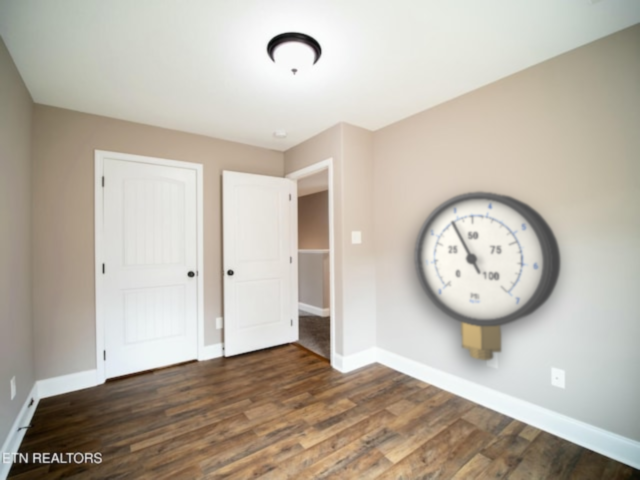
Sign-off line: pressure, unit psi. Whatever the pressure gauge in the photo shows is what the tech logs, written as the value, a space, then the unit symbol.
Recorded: 40 psi
